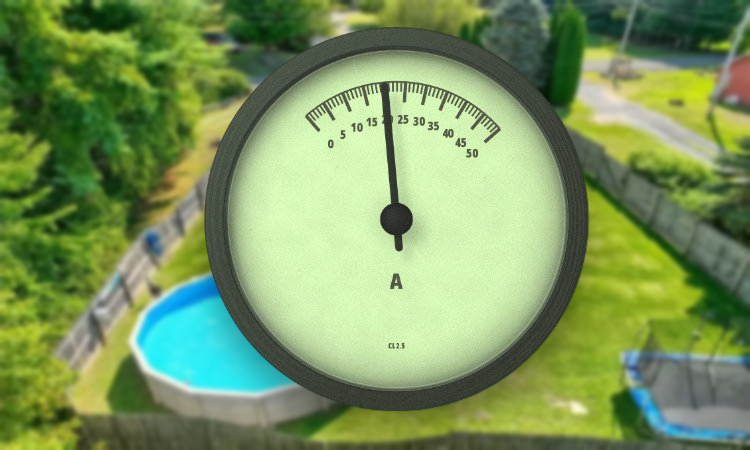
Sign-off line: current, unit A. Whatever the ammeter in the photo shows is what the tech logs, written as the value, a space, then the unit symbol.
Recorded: 20 A
